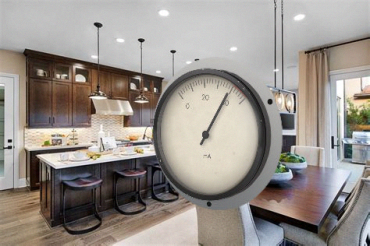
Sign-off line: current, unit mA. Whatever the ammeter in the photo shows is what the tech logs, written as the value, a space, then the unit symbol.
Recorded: 40 mA
